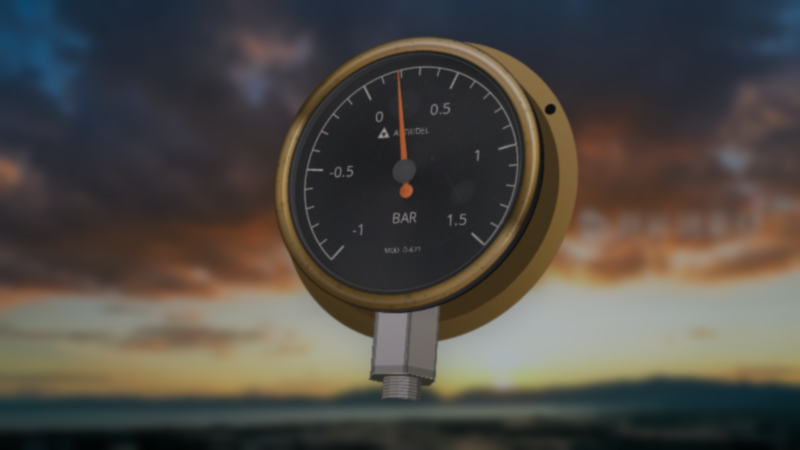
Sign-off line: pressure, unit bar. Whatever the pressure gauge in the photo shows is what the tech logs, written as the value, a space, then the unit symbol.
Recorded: 0.2 bar
